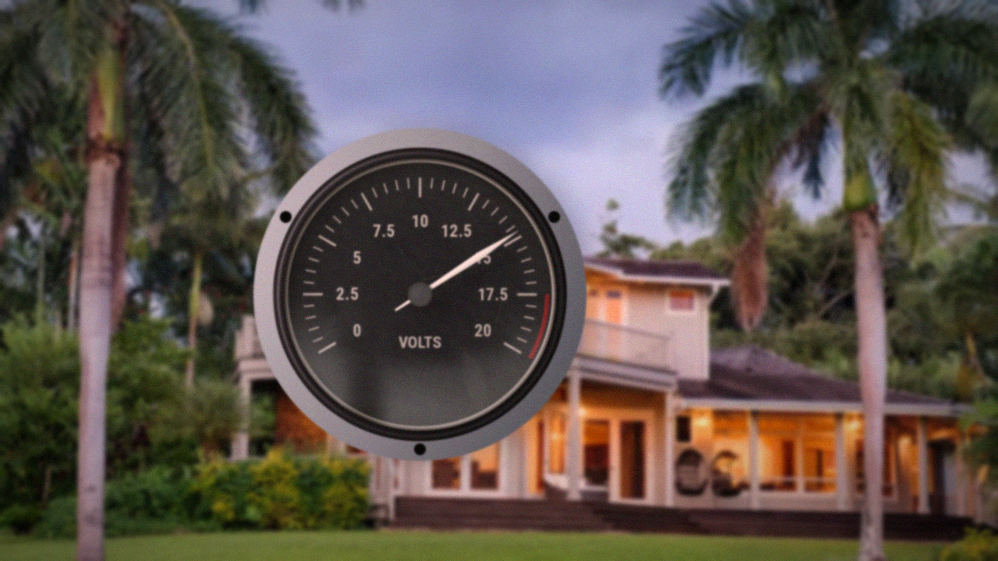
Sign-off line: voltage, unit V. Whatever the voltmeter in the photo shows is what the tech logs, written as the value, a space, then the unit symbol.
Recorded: 14.75 V
